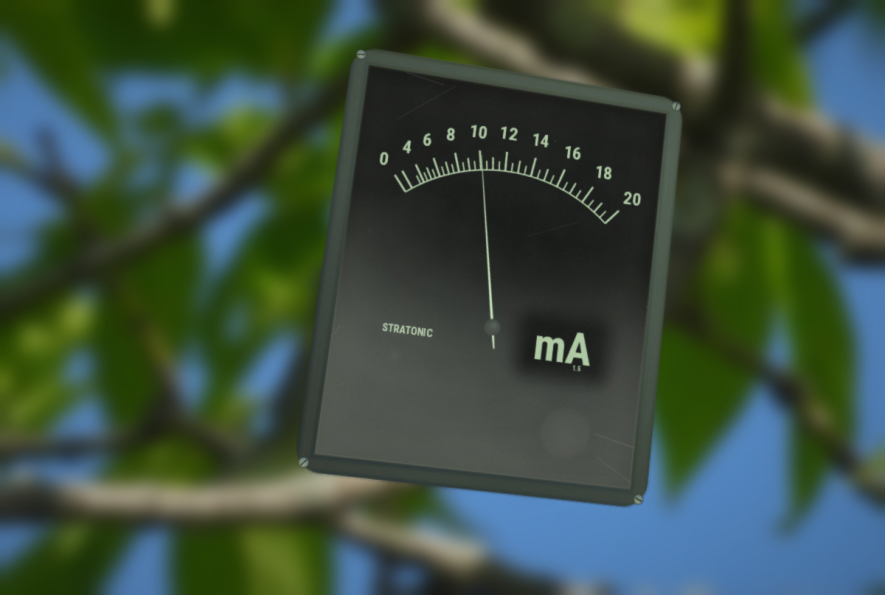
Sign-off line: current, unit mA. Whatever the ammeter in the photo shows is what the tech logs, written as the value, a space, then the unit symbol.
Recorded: 10 mA
